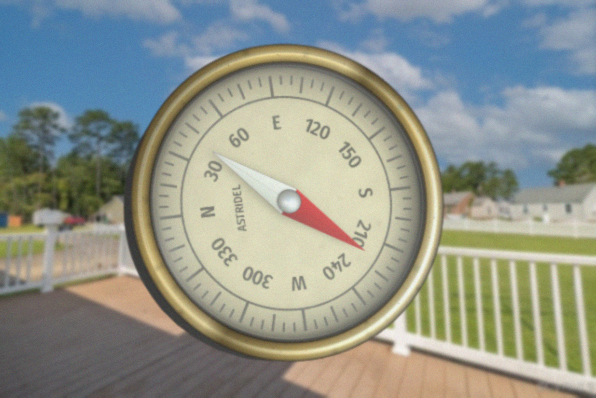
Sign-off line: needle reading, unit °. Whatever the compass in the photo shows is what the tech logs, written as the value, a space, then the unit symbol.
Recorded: 220 °
